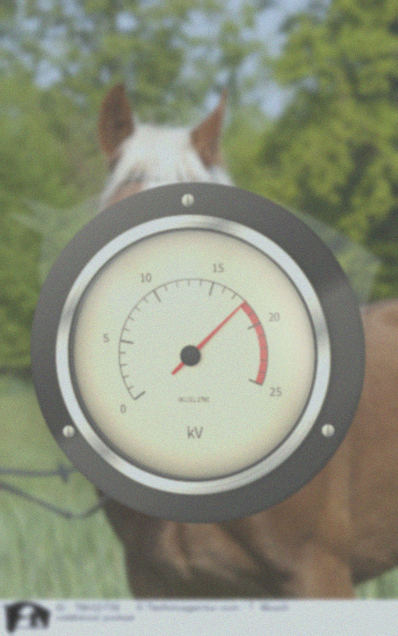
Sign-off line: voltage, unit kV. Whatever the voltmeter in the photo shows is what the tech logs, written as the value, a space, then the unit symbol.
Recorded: 18 kV
